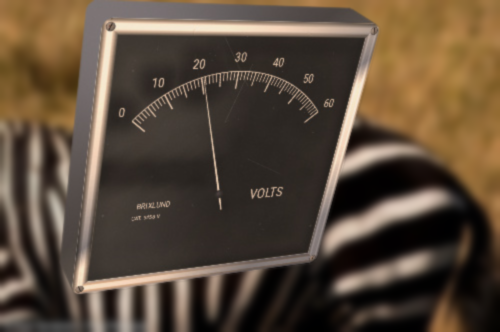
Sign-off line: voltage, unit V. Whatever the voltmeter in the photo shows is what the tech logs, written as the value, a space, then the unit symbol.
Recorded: 20 V
